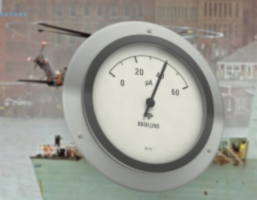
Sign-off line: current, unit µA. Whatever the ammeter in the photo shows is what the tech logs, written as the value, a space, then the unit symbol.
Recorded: 40 µA
